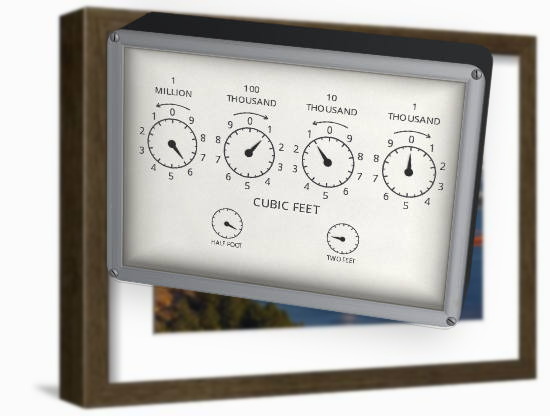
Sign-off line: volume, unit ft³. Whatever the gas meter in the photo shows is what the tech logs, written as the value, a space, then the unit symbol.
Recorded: 611000 ft³
